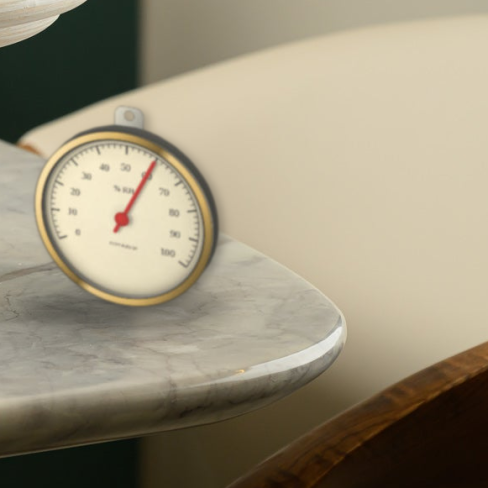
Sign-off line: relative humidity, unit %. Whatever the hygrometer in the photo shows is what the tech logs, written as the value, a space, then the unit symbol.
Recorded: 60 %
